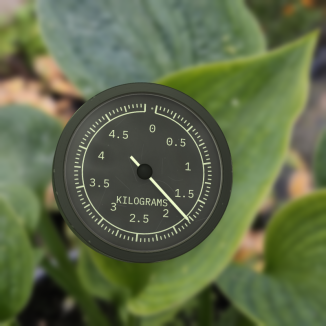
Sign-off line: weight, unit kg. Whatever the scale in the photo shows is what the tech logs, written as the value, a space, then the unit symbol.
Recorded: 1.8 kg
